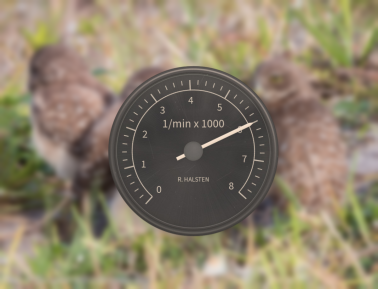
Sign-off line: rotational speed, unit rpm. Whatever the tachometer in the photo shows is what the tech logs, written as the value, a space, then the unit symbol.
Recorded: 6000 rpm
